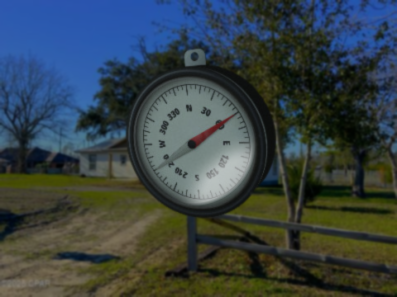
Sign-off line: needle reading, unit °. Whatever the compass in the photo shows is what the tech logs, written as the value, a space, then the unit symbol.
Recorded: 60 °
